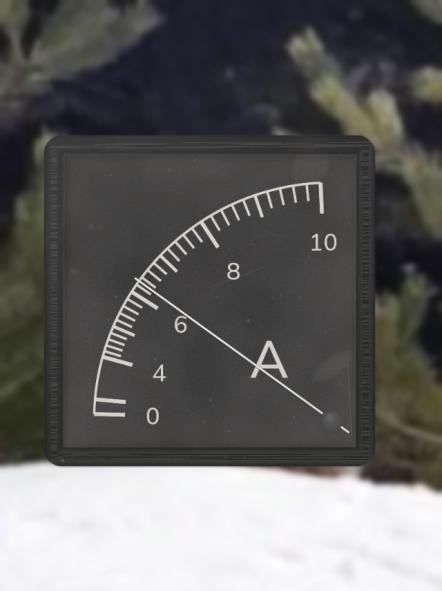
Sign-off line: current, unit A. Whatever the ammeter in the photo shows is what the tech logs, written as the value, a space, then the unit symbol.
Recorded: 6.3 A
